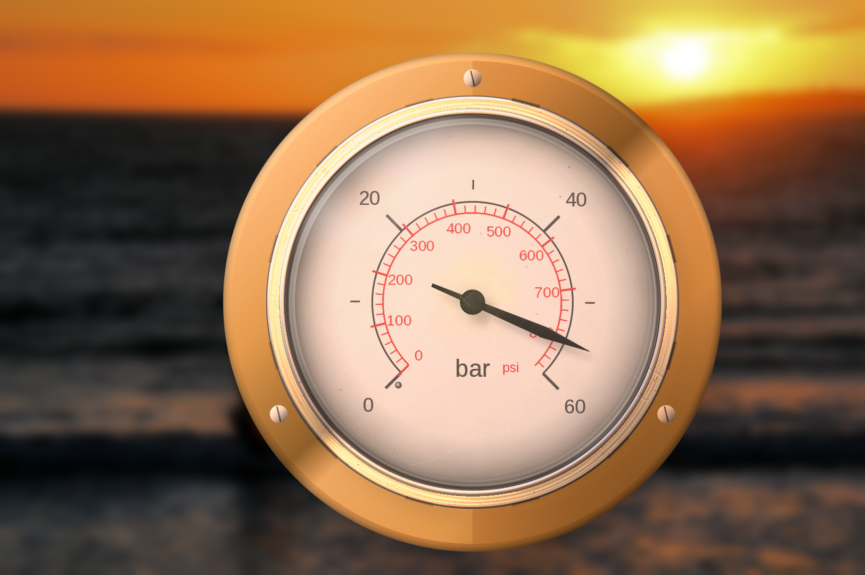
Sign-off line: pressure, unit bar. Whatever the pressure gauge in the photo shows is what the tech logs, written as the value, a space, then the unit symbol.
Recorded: 55 bar
